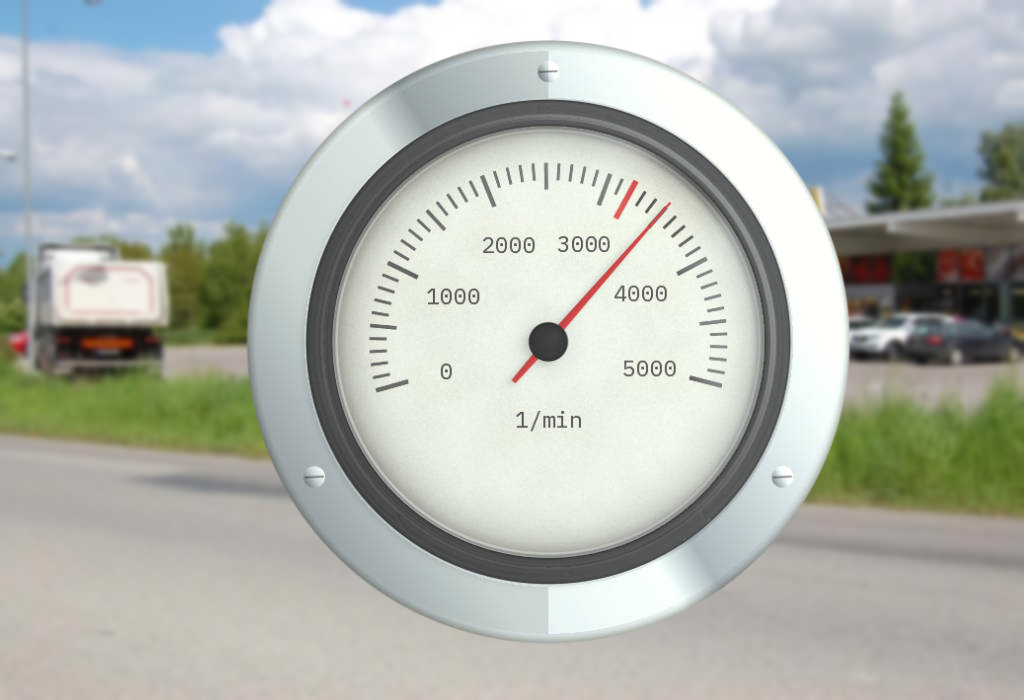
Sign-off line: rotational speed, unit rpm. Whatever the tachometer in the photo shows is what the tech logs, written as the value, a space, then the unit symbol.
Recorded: 3500 rpm
